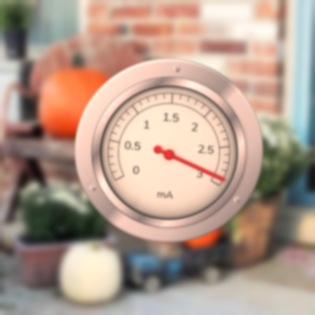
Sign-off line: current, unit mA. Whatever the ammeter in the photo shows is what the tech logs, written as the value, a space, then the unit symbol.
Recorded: 2.9 mA
